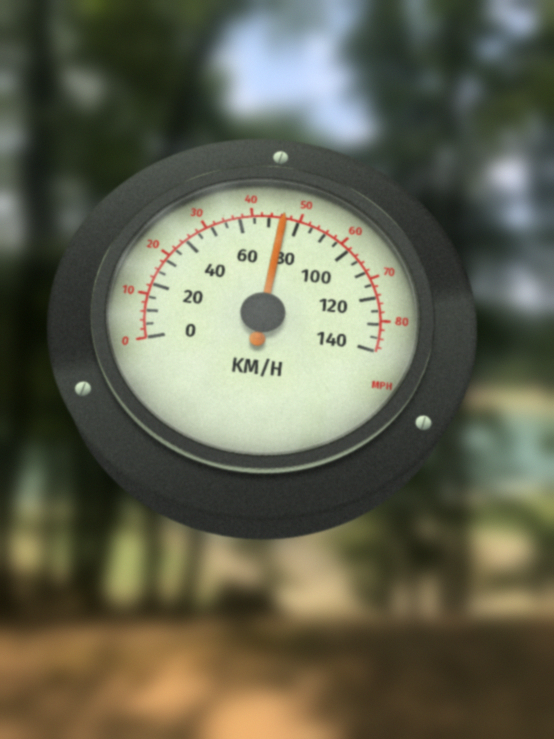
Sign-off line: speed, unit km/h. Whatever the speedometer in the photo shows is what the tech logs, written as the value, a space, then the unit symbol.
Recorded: 75 km/h
